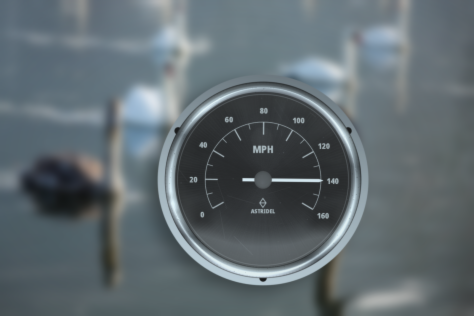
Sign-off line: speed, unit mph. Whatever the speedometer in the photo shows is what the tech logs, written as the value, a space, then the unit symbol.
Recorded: 140 mph
